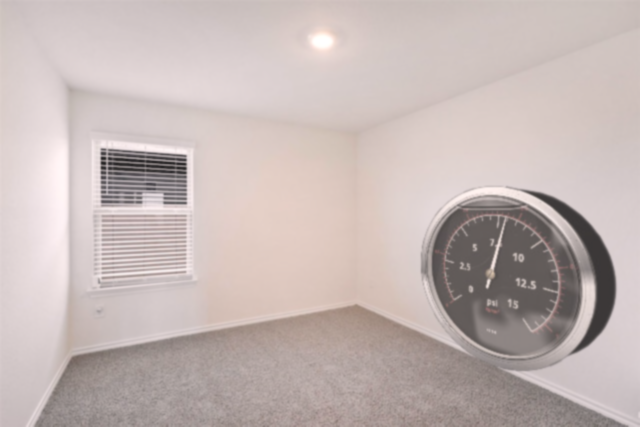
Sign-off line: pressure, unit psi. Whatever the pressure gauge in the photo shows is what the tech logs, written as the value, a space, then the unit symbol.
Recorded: 8 psi
